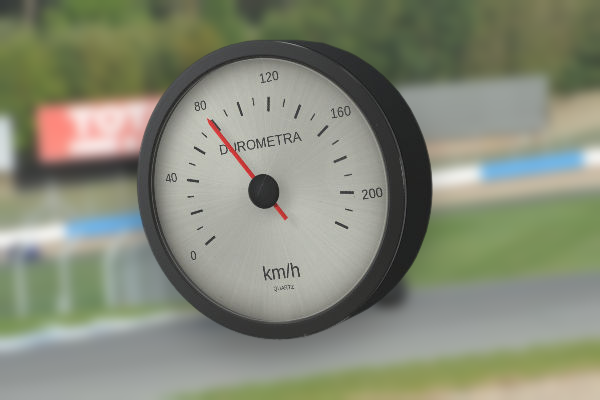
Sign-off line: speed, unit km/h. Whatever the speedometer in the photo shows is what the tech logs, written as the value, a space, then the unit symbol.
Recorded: 80 km/h
